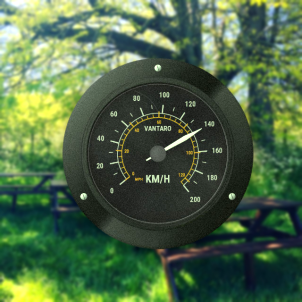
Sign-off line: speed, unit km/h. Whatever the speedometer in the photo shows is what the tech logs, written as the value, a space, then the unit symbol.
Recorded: 140 km/h
